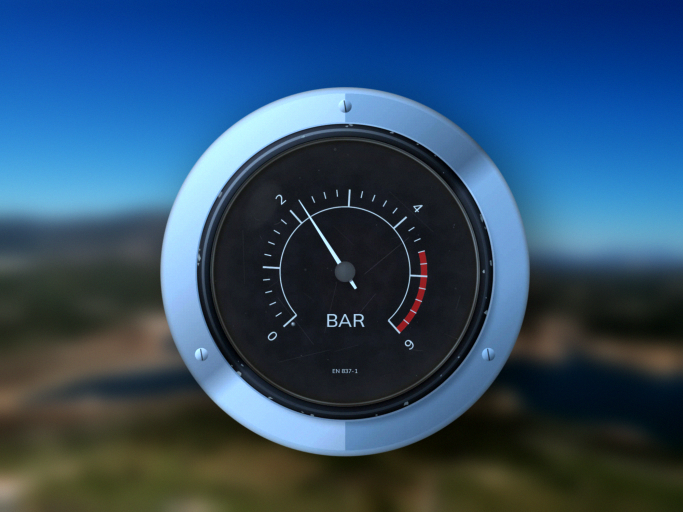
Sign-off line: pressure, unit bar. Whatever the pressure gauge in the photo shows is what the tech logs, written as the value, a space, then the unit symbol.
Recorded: 2.2 bar
